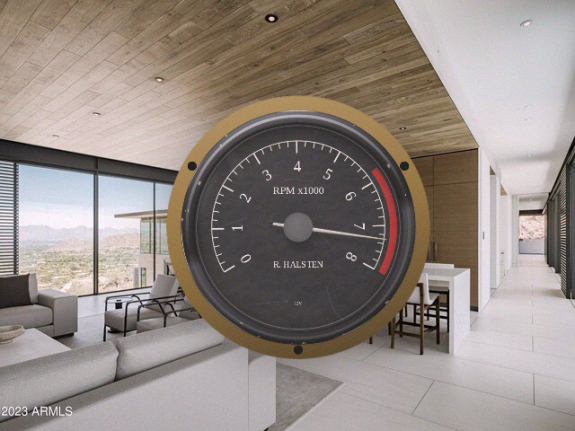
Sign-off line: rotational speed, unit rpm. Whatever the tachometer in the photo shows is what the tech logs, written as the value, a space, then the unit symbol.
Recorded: 7300 rpm
